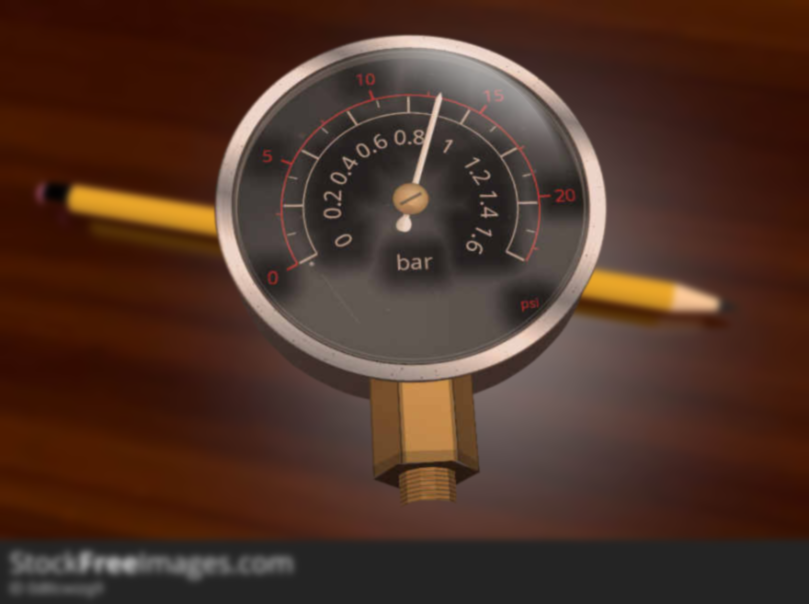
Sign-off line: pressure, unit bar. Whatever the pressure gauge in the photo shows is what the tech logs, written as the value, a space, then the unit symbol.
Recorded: 0.9 bar
